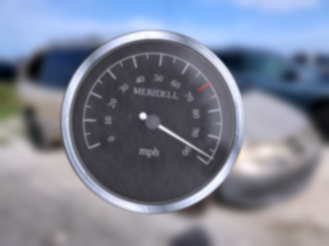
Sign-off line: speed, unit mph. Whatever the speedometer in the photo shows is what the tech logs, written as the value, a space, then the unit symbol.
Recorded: 97.5 mph
